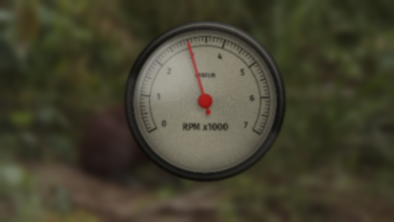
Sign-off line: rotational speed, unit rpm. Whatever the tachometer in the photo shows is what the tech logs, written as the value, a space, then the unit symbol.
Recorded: 3000 rpm
